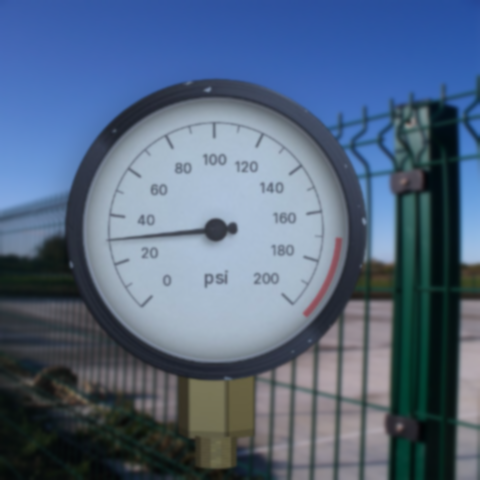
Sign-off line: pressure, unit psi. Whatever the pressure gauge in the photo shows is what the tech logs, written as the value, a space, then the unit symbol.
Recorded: 30 psi
